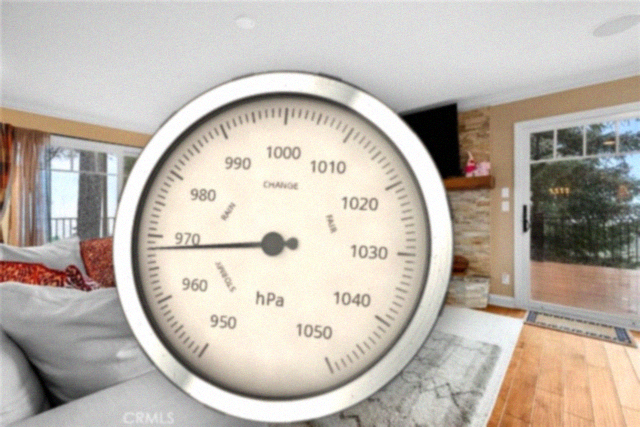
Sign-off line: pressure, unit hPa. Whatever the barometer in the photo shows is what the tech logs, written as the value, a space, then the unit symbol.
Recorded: 968 hPa
